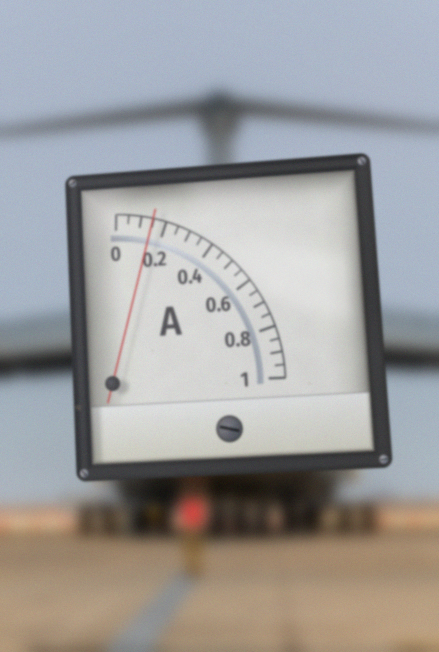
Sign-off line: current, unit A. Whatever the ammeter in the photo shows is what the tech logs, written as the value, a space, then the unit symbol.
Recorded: 0.15 A
